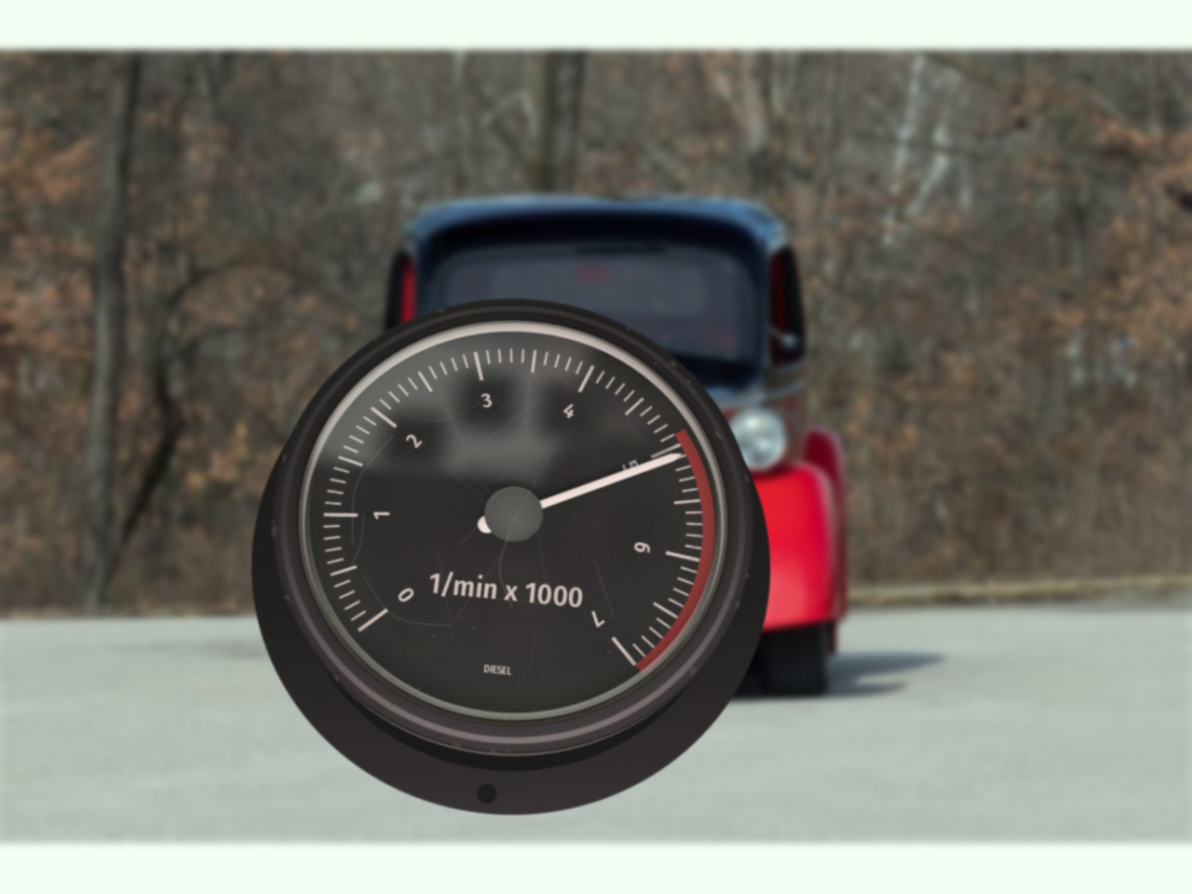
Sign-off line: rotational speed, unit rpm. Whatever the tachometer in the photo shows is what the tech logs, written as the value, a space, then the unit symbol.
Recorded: 5100 rpm
